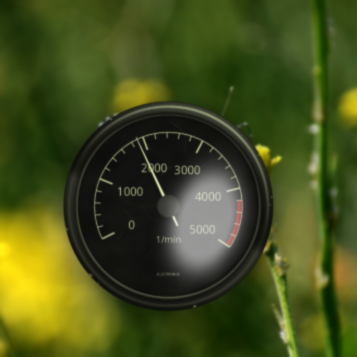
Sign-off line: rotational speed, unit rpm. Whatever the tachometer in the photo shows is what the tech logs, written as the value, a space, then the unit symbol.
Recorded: 1900 rpm
